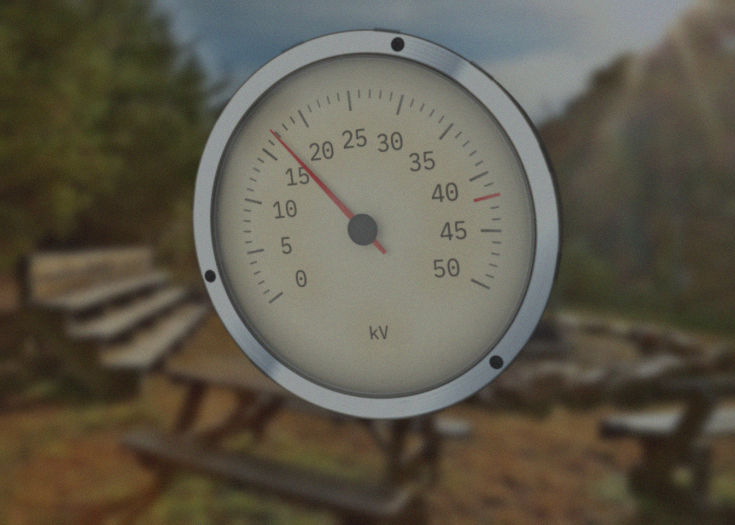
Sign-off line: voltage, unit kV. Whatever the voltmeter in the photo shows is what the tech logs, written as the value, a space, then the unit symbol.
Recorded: 17 kV
